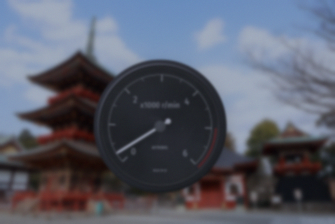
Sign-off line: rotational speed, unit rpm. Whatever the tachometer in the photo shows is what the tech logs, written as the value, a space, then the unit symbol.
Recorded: 250 rpm
